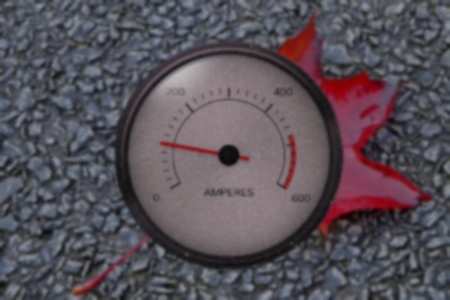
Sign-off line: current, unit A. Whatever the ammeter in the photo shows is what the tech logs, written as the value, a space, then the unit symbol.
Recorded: 100 A
